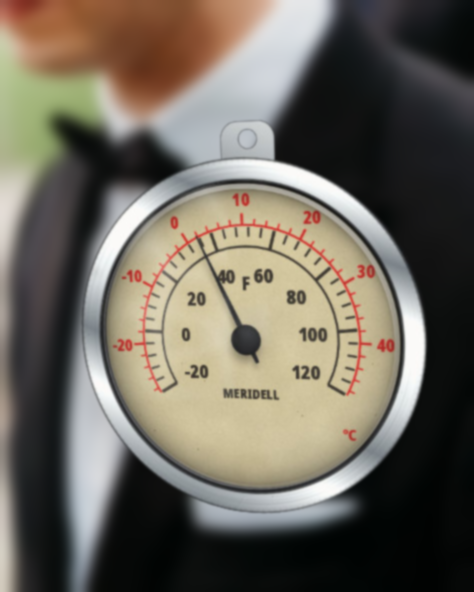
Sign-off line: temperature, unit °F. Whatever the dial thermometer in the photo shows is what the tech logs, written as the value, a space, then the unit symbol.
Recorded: 36 °F
